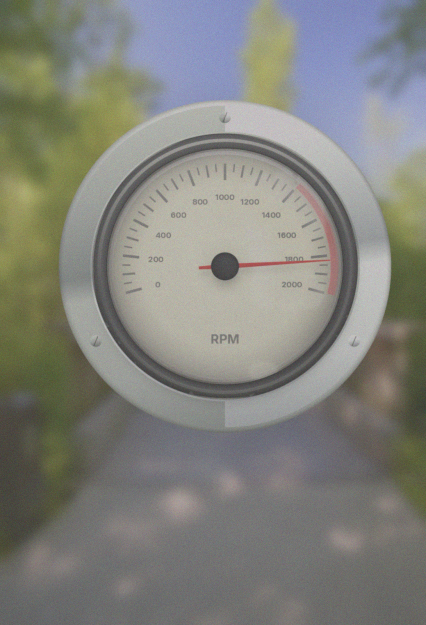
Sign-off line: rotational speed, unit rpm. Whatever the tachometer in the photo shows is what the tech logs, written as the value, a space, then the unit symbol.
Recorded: 1825 rpm
